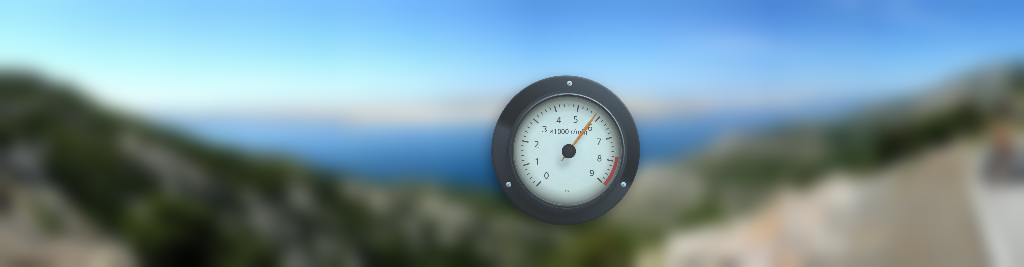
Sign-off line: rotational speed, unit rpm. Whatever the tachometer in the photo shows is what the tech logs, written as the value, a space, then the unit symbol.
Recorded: 5800 rpm
